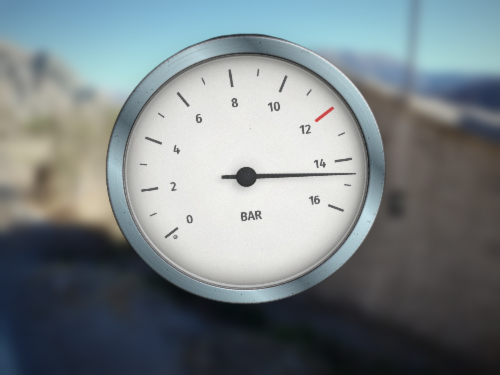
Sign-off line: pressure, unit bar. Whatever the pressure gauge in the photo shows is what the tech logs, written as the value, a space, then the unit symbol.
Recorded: 14.5 bar
